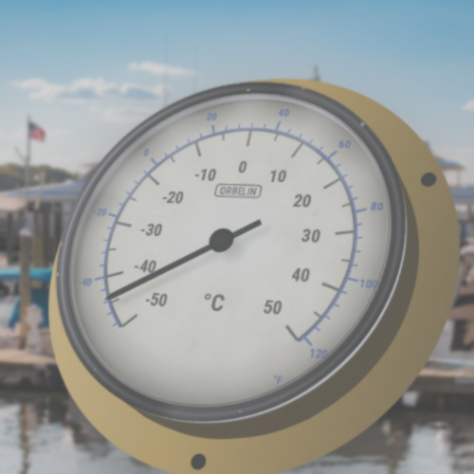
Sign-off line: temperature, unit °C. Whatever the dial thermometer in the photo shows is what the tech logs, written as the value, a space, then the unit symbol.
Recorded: -45 °C
